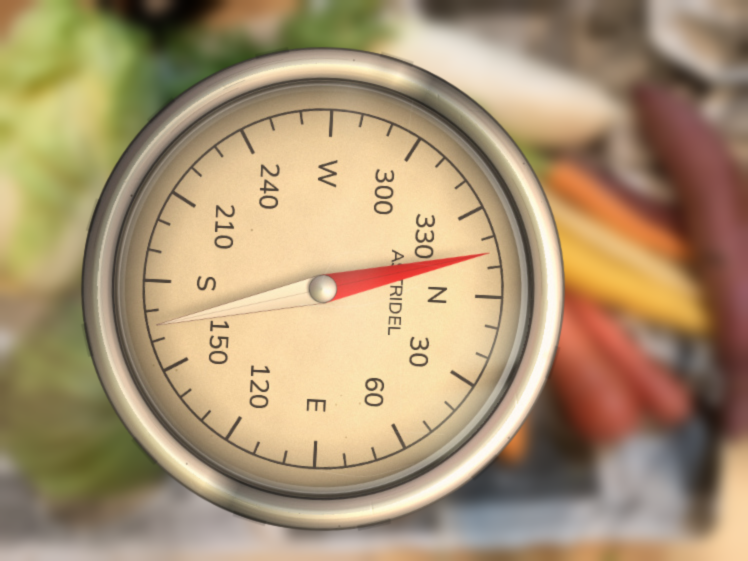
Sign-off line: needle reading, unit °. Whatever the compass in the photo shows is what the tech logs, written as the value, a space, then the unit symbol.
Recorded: 345 °
